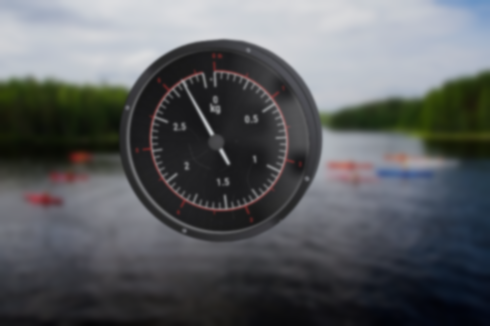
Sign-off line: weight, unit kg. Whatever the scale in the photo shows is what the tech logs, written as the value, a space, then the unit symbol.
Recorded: 2.85 kg
